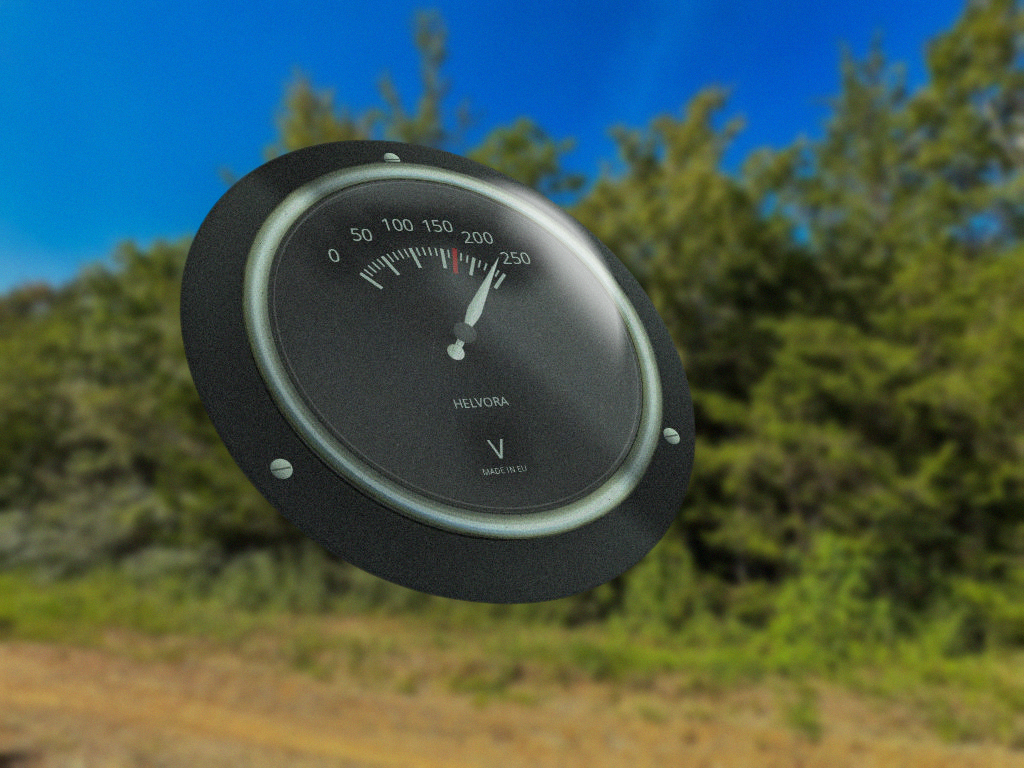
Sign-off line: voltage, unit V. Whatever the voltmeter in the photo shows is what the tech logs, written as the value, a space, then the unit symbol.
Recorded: 230 V
